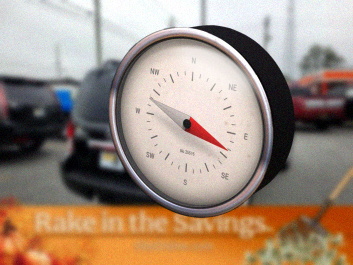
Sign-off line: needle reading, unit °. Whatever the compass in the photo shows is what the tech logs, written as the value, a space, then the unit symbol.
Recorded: 110 °
